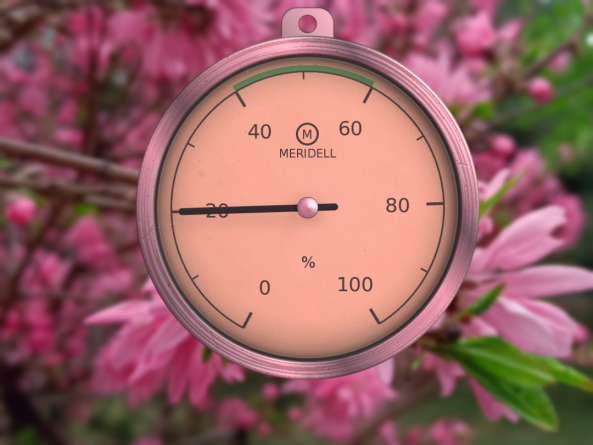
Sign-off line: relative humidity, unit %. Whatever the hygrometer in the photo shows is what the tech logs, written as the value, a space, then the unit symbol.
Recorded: 20 %
